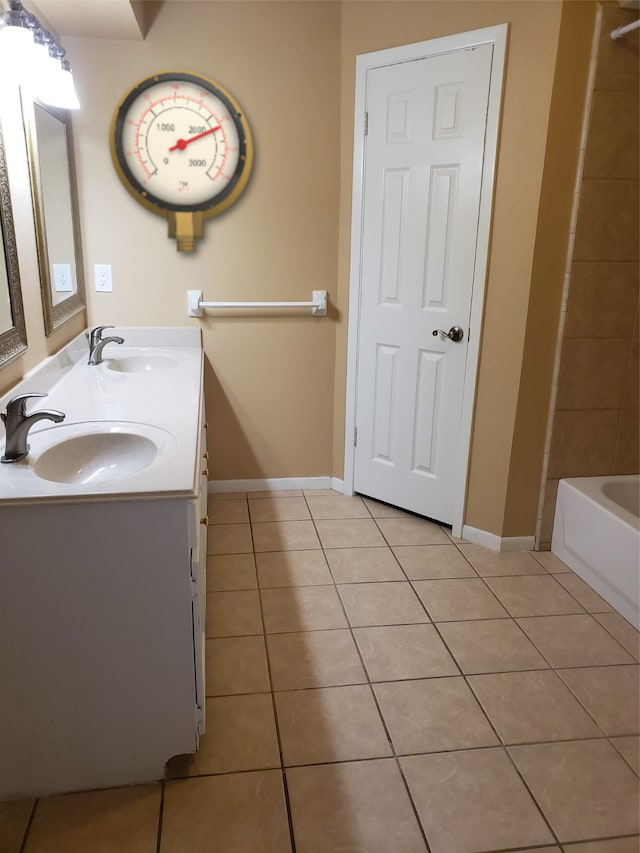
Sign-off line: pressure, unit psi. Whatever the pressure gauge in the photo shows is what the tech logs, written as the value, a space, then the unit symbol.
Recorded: 2200 psi
